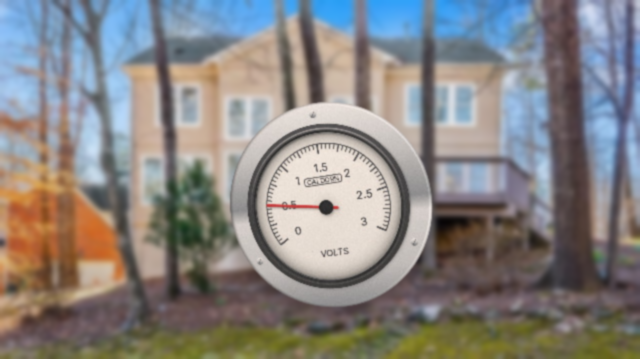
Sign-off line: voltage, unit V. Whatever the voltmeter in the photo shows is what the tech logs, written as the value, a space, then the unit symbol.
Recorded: 0.5 V
